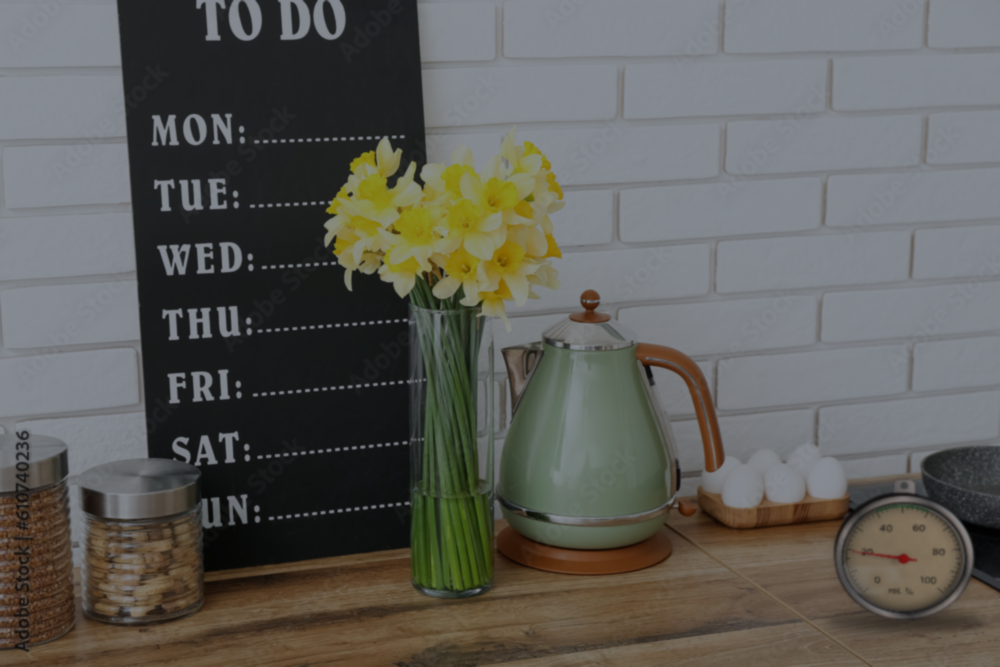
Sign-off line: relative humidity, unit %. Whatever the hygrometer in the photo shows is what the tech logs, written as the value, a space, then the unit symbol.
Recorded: 20 %
